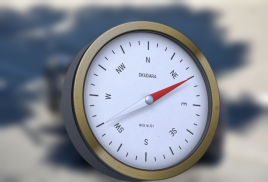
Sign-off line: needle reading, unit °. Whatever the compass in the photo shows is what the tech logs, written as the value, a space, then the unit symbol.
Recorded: 60 °
